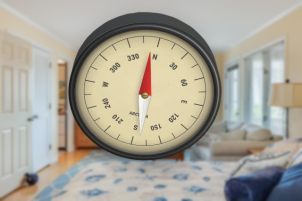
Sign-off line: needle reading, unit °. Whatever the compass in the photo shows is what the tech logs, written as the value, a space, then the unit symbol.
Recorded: 352.5 °
